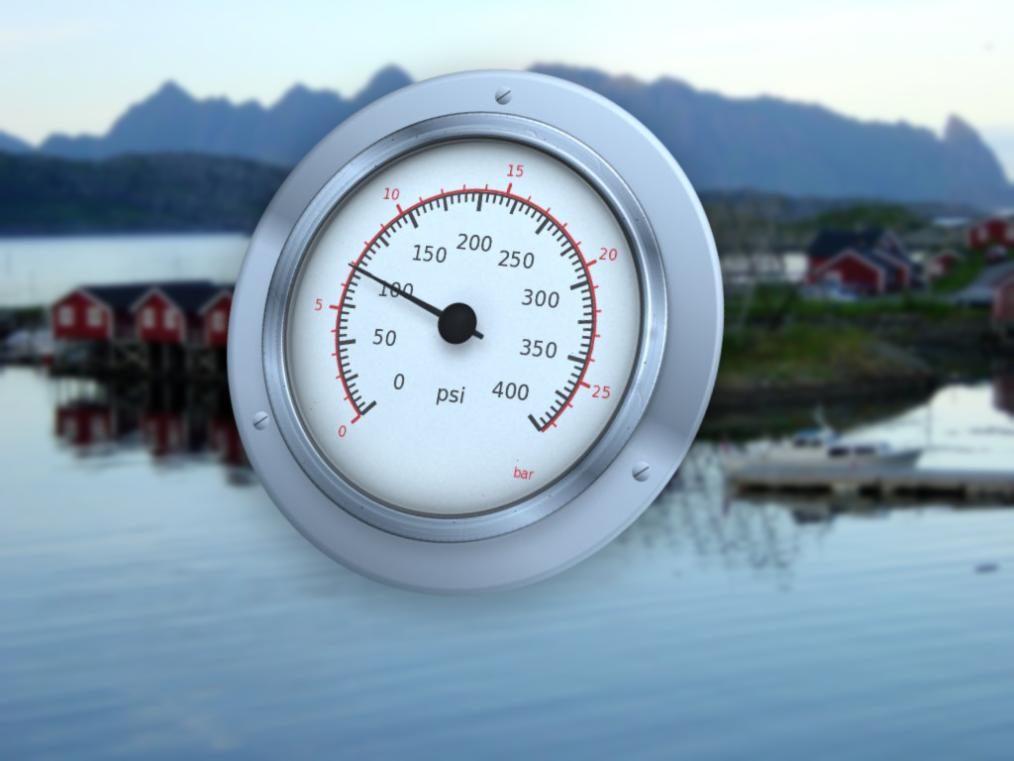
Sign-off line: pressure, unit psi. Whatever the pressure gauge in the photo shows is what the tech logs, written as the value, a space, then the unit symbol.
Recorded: 100 psi
